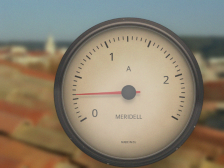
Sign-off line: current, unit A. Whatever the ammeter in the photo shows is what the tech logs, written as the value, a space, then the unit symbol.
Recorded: 0.3 A
